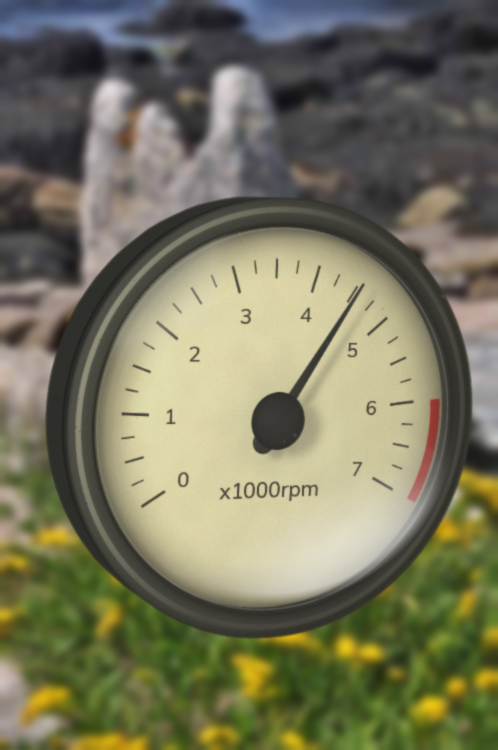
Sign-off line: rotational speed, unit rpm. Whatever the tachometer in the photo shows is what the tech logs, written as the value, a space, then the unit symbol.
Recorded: 4500 rpm
